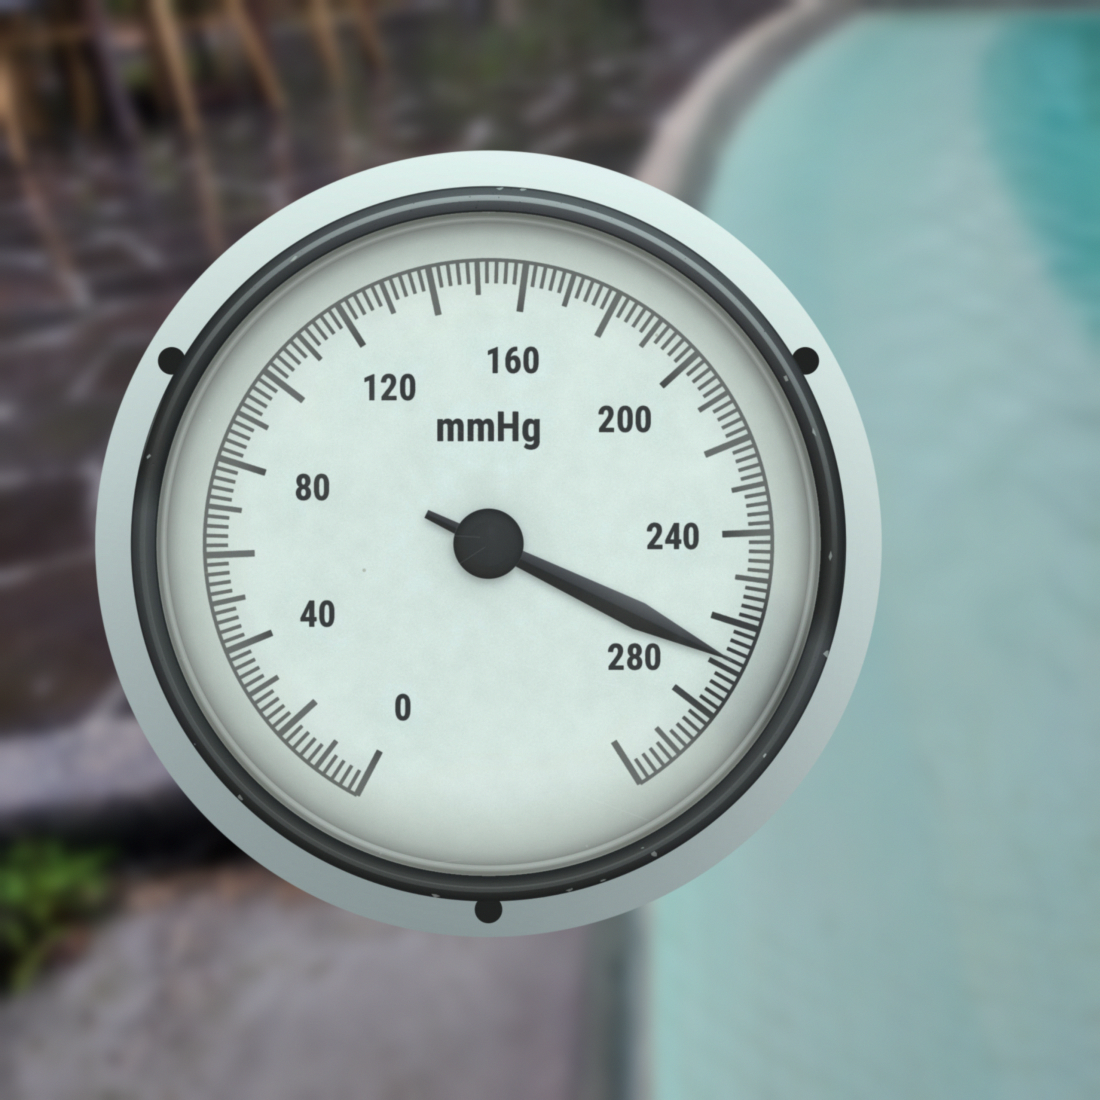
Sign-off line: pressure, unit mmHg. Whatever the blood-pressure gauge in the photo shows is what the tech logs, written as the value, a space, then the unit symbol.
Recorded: 268 mmHg
